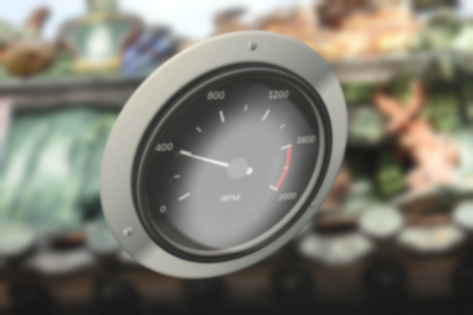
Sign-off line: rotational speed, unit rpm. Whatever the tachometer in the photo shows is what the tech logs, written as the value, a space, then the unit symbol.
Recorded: 400 rpm
